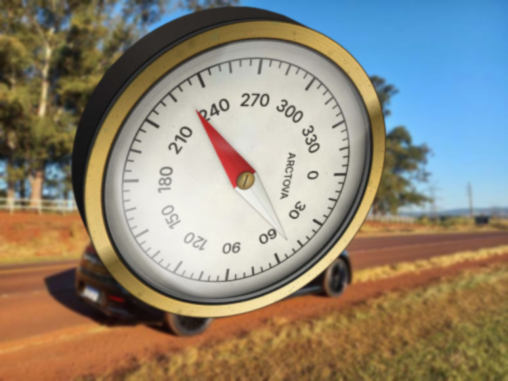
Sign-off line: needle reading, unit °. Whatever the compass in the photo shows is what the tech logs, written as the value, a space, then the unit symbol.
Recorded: 230 °
